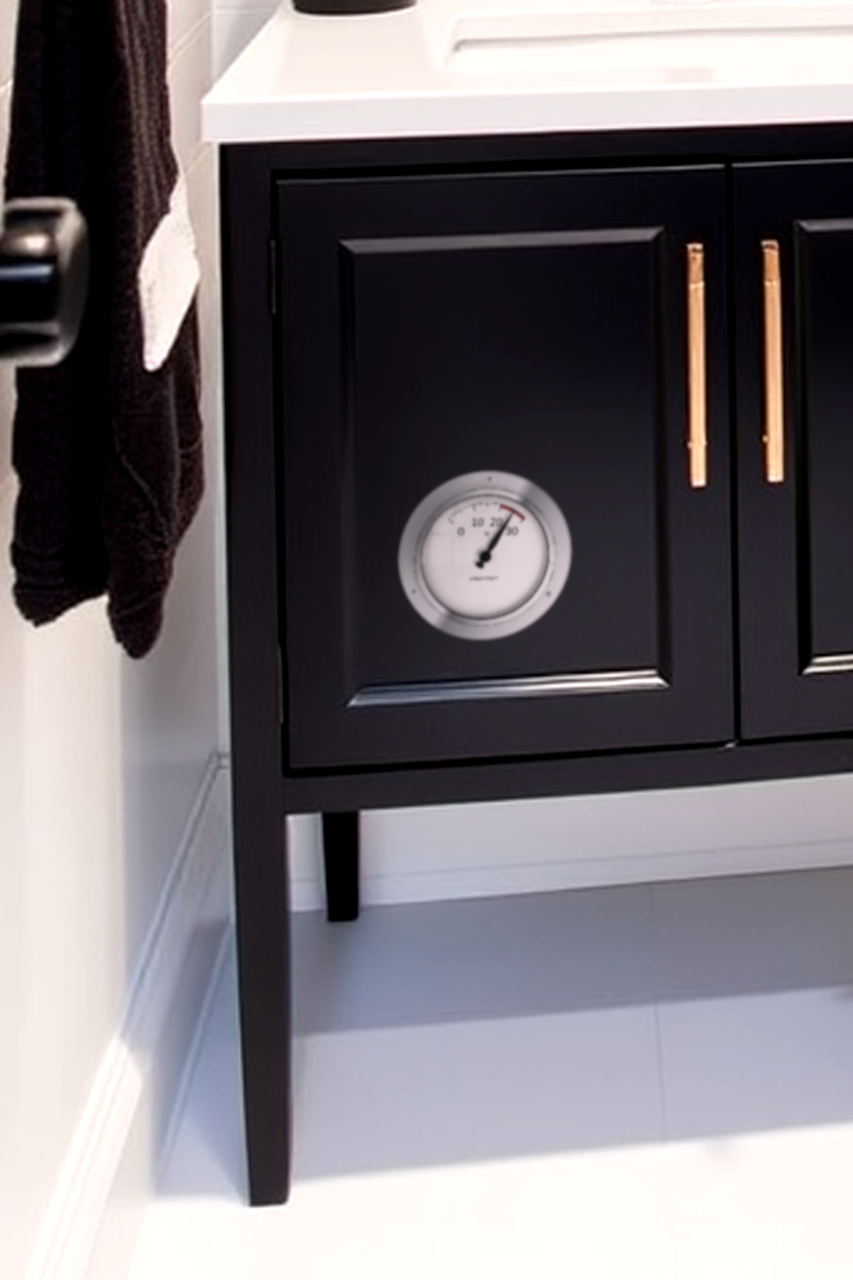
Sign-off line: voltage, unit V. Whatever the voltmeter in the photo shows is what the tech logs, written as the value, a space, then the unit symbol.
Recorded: 25 V
